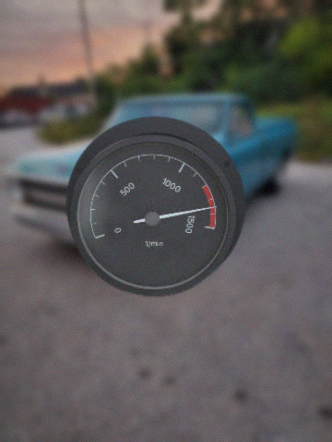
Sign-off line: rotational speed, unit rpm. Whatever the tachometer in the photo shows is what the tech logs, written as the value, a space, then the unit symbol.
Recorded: 1350 rpm
